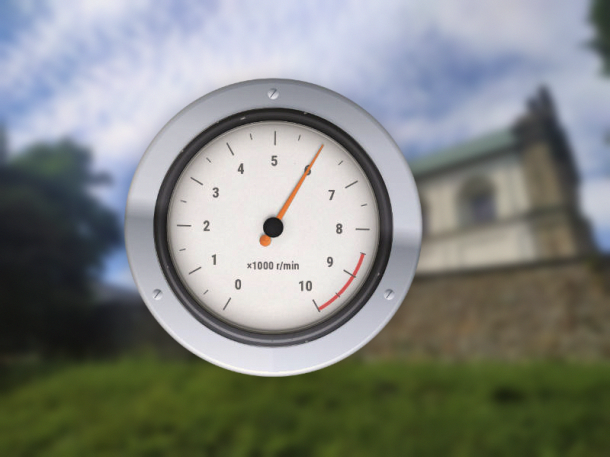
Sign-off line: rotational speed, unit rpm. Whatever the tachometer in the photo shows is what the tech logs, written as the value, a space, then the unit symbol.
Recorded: 6000 rpm
